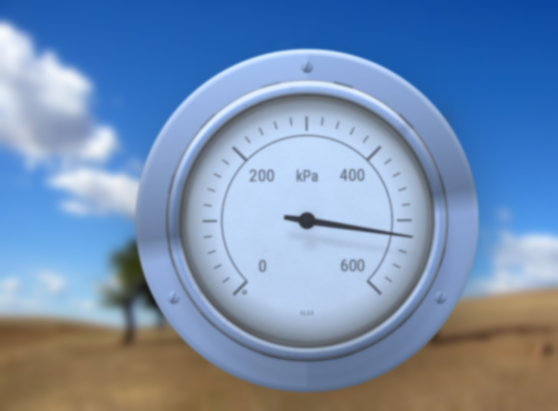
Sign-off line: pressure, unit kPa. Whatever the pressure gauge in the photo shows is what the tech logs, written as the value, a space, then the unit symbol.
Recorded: 520 kPa
